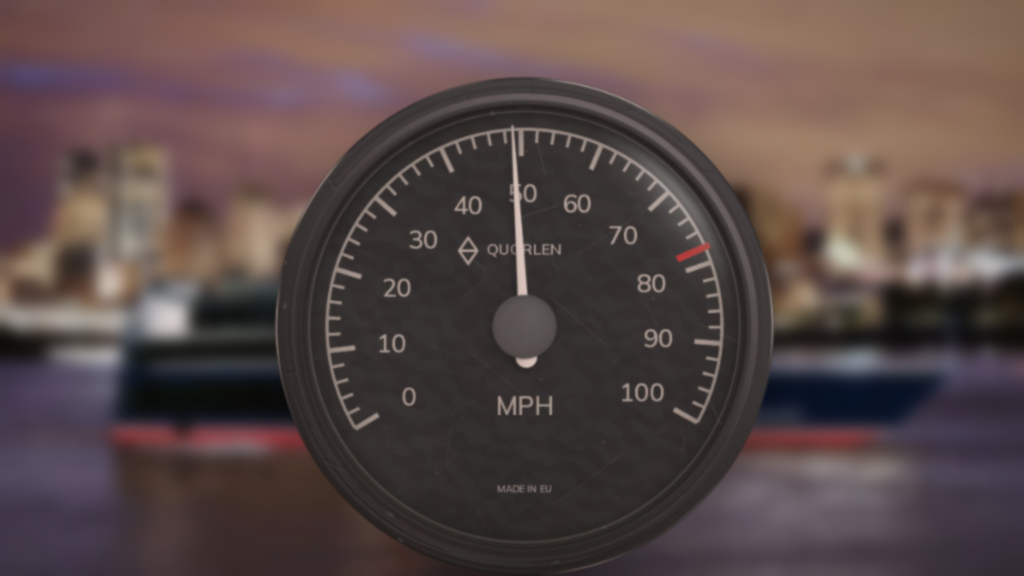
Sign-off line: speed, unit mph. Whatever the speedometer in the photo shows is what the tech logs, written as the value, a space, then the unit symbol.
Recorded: 49 mph
